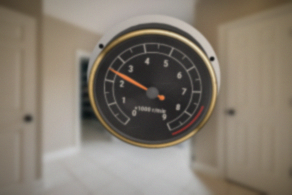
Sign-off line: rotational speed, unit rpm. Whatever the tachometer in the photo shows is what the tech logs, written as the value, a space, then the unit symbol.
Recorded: 2500 rpm
